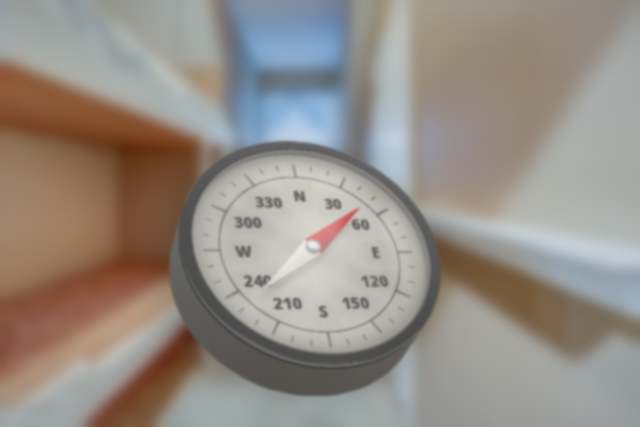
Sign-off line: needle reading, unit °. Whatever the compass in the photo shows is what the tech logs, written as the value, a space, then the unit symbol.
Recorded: 50 °
